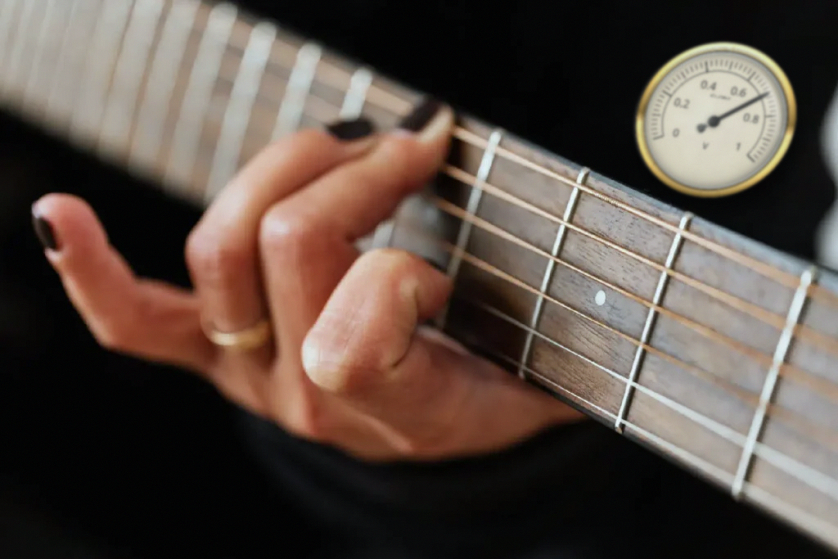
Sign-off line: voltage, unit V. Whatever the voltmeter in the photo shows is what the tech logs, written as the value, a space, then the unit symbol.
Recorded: 0.7 V
